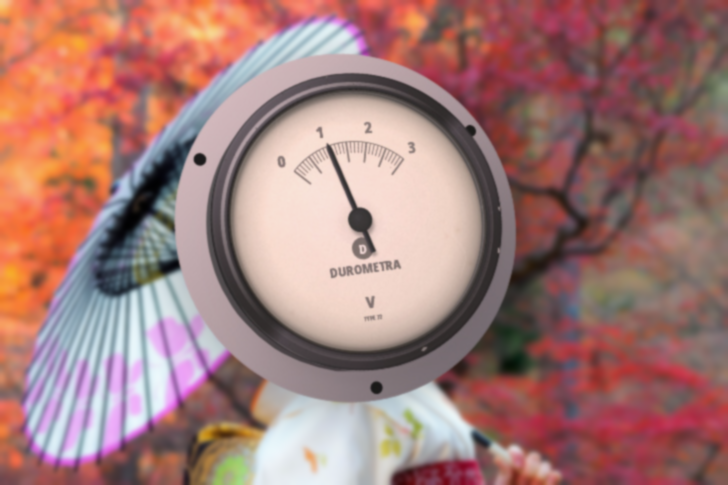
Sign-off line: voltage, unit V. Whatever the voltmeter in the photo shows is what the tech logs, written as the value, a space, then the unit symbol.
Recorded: 1 V
